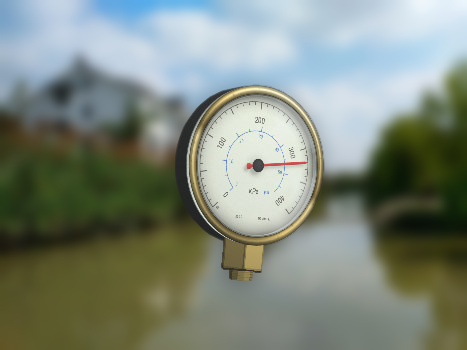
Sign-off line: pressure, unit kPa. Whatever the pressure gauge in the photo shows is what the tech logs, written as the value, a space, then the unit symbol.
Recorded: 320 kPa
